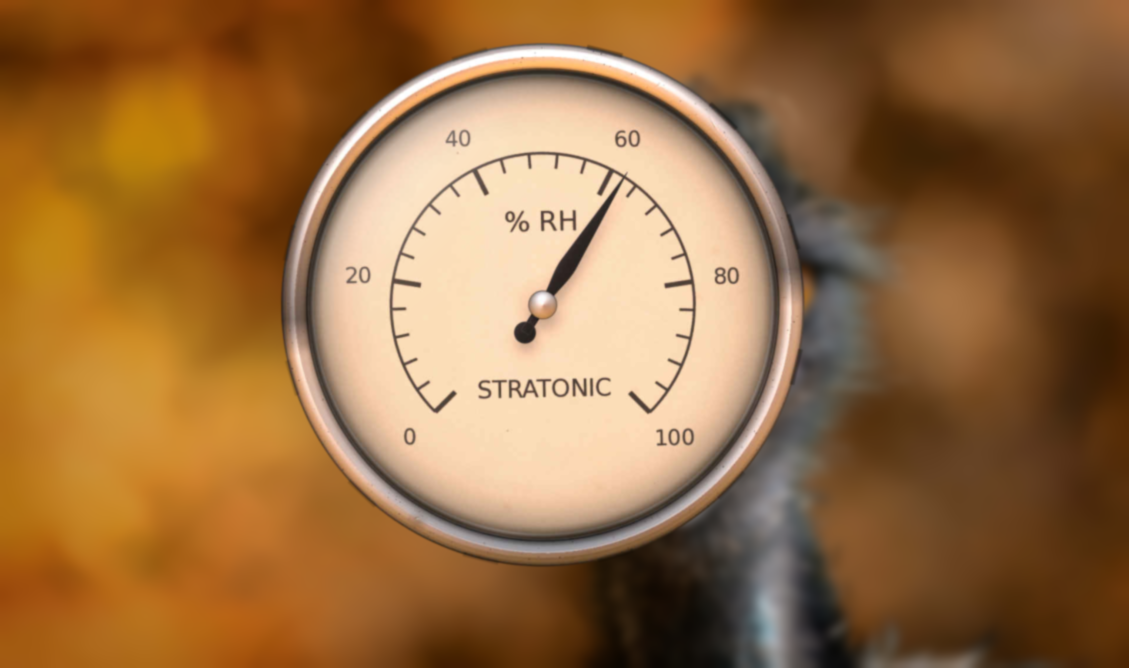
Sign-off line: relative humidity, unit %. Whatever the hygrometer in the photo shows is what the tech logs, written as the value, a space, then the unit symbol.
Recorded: 62 %
